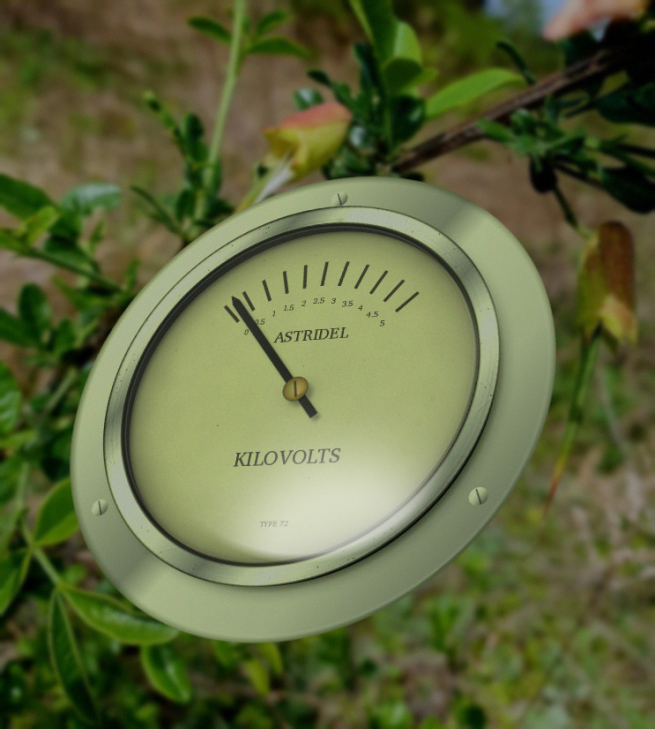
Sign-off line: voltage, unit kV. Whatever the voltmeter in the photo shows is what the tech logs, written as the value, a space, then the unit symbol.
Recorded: 0.25 kV
